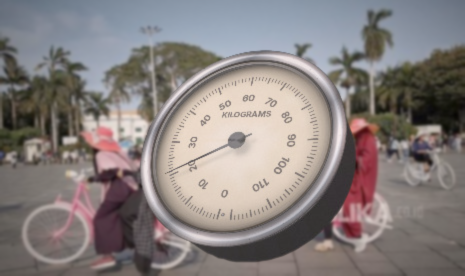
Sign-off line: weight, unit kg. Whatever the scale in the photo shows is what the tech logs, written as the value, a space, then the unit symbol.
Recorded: 20 kg
